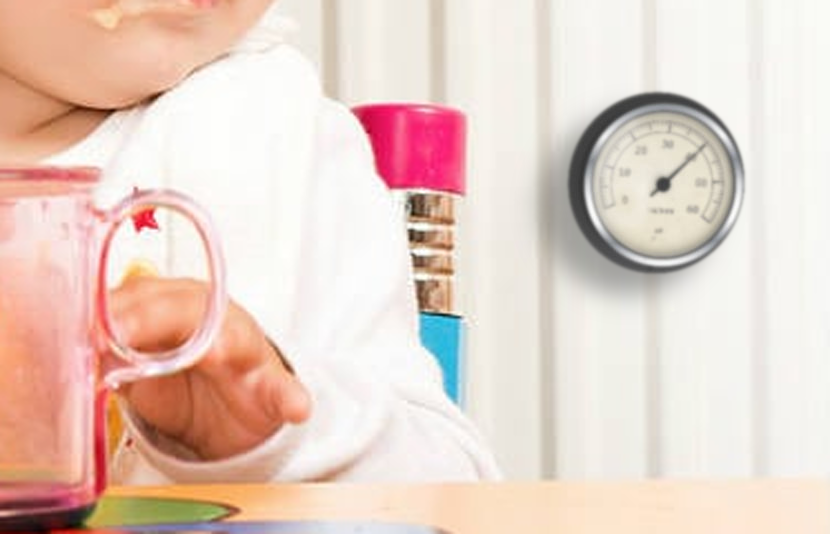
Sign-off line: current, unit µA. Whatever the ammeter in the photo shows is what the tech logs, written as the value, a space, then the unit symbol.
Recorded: 40 µA
